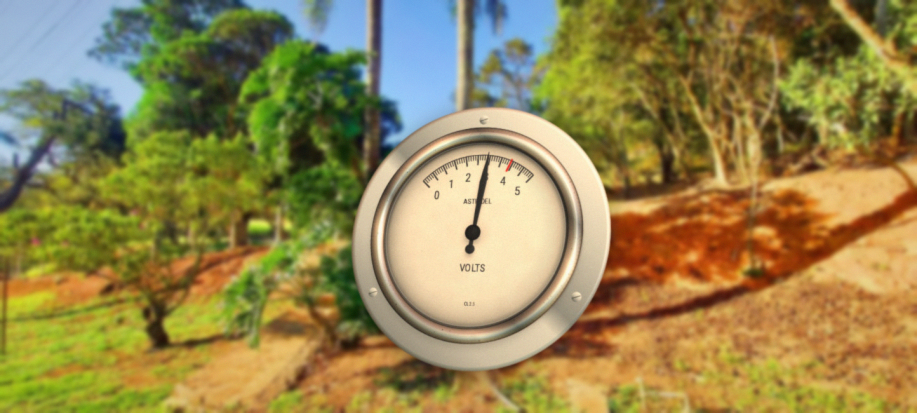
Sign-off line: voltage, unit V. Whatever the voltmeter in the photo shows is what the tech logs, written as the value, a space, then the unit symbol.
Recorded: 3 V
